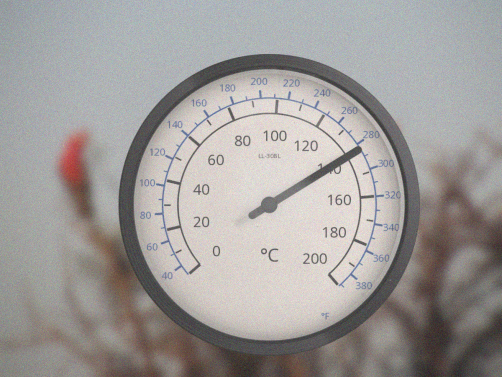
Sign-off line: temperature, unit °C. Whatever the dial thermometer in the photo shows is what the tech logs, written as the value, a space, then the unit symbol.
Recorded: 140 °C
